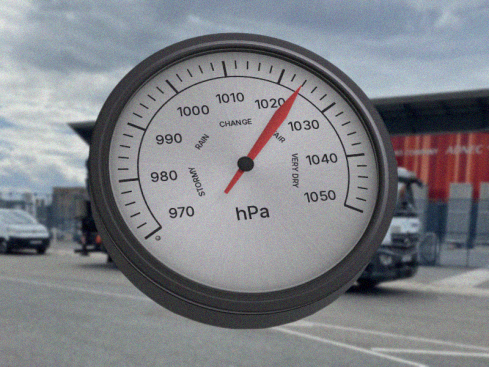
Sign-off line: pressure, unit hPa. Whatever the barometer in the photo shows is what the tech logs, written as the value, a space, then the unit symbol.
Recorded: 1024 hPa
